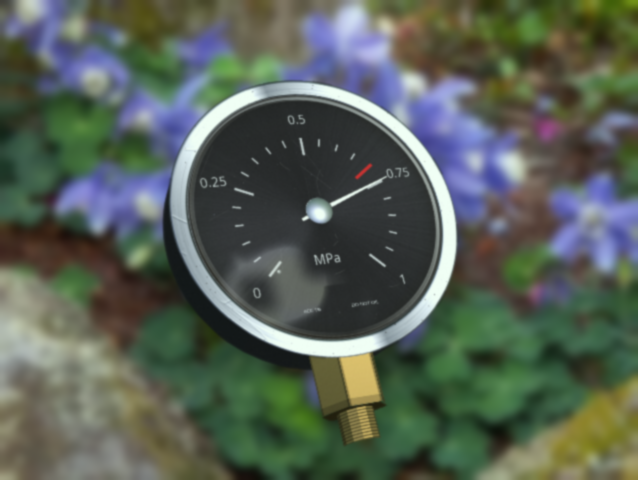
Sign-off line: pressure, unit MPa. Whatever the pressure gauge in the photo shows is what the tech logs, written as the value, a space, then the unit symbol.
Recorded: 0.75 MPa
